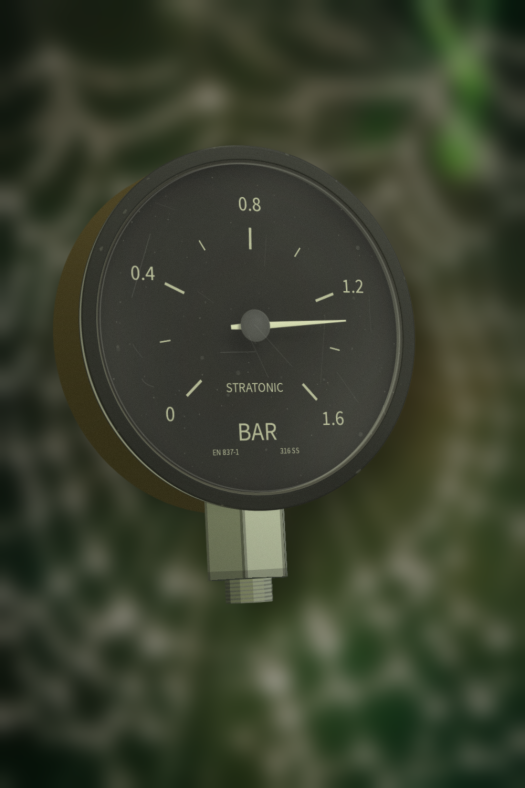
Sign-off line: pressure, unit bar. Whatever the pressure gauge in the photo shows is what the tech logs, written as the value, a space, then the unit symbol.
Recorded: 1.3 bar
